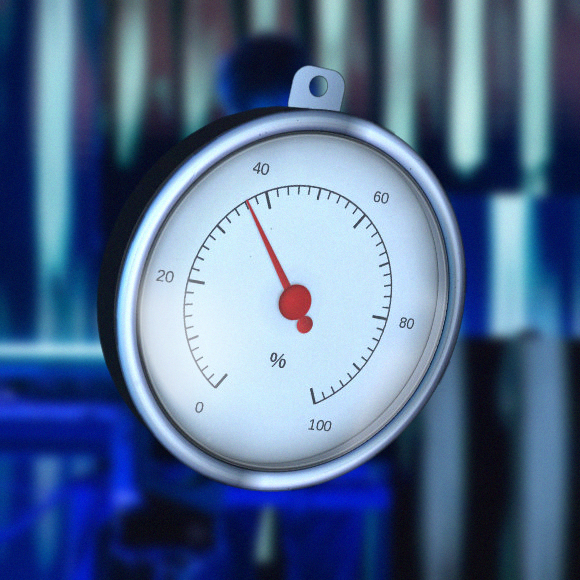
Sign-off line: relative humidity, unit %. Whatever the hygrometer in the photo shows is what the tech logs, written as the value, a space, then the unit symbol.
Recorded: 36 %
